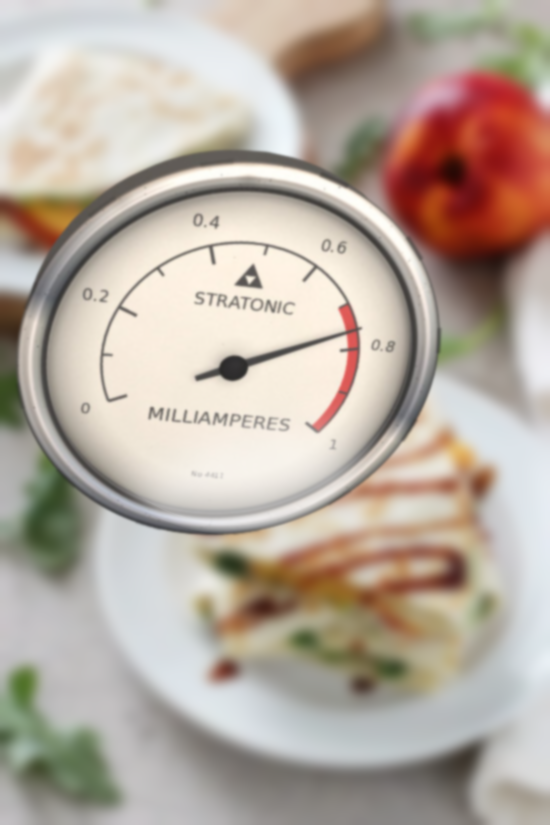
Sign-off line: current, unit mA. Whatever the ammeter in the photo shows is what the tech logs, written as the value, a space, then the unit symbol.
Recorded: 0.75 mA
